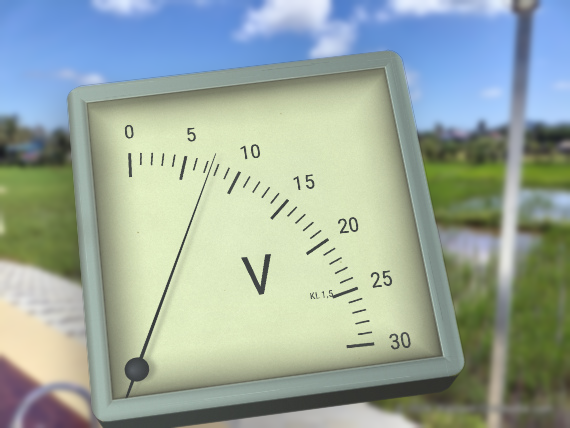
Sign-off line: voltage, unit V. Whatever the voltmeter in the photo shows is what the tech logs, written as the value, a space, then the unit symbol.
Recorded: 7.5 V
